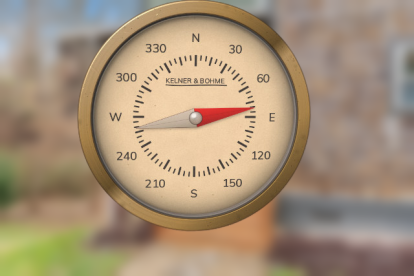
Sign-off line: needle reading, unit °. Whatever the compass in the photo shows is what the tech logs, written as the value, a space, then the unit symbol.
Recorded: 80 °
